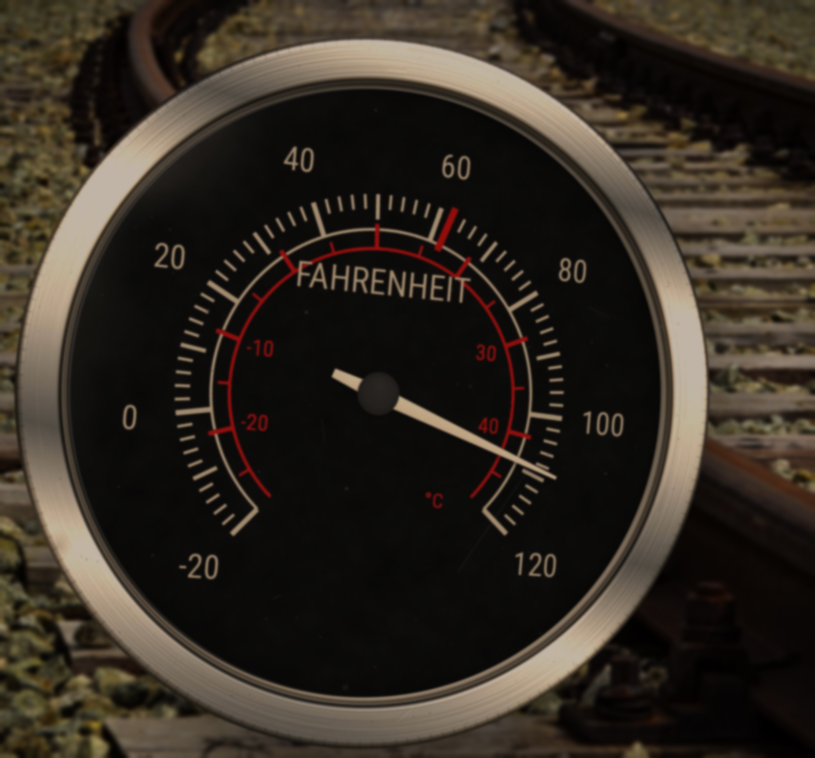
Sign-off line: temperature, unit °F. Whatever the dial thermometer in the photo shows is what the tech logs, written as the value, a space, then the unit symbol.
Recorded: 109 °F
